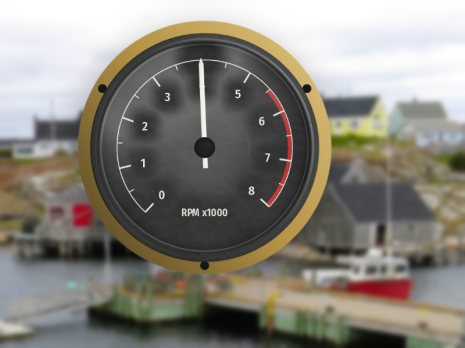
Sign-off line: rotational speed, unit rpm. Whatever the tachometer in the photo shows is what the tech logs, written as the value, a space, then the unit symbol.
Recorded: 4000 rpm
